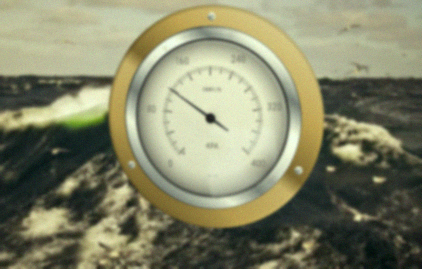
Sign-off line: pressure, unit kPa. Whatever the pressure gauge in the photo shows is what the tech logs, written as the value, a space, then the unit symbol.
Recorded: 120 kPa
